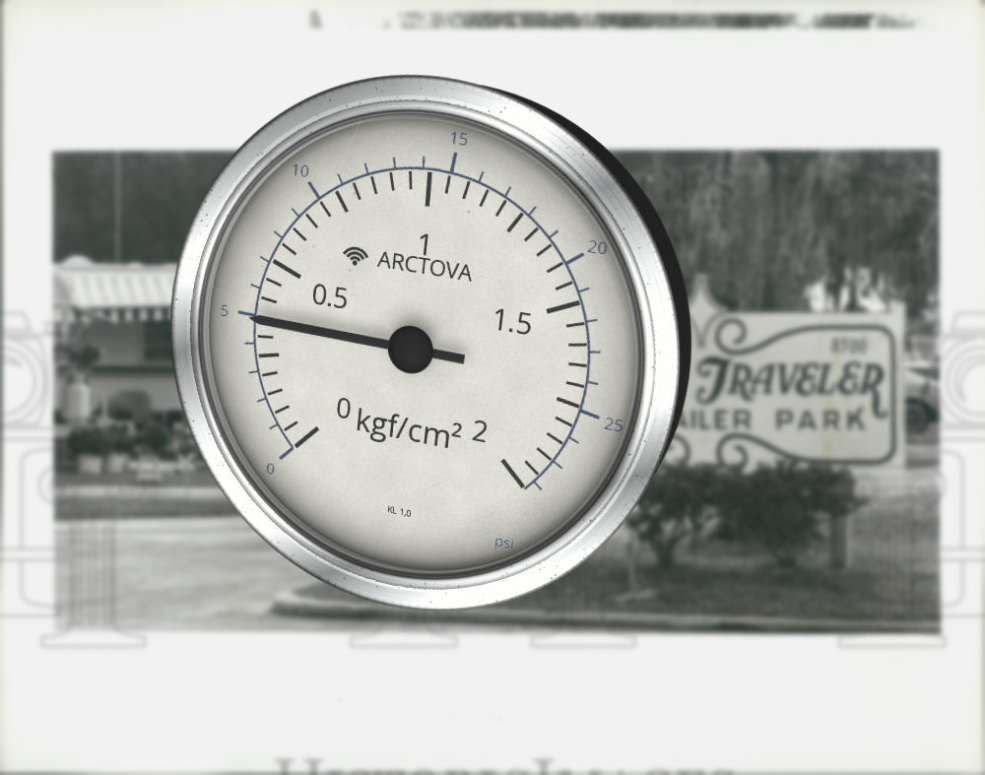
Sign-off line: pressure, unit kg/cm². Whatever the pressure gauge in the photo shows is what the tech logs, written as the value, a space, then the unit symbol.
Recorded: 0.35 kg/cm²
